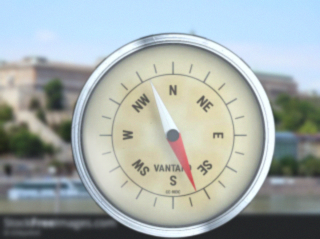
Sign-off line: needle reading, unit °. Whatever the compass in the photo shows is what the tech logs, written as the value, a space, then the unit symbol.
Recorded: 157.5 °
